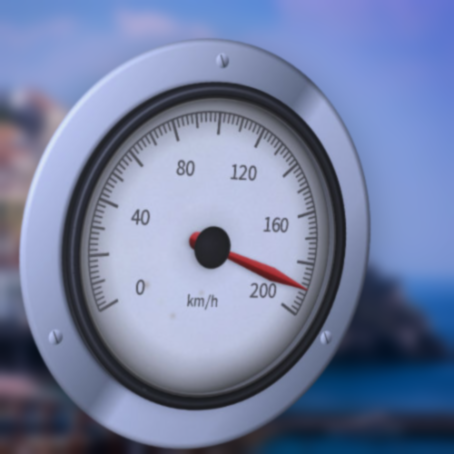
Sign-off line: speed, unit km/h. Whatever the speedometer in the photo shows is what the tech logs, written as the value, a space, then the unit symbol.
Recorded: 190 km/h
